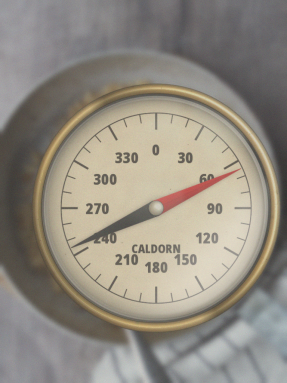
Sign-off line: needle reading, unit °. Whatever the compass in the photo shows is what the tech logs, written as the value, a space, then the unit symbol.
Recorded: 65 °
